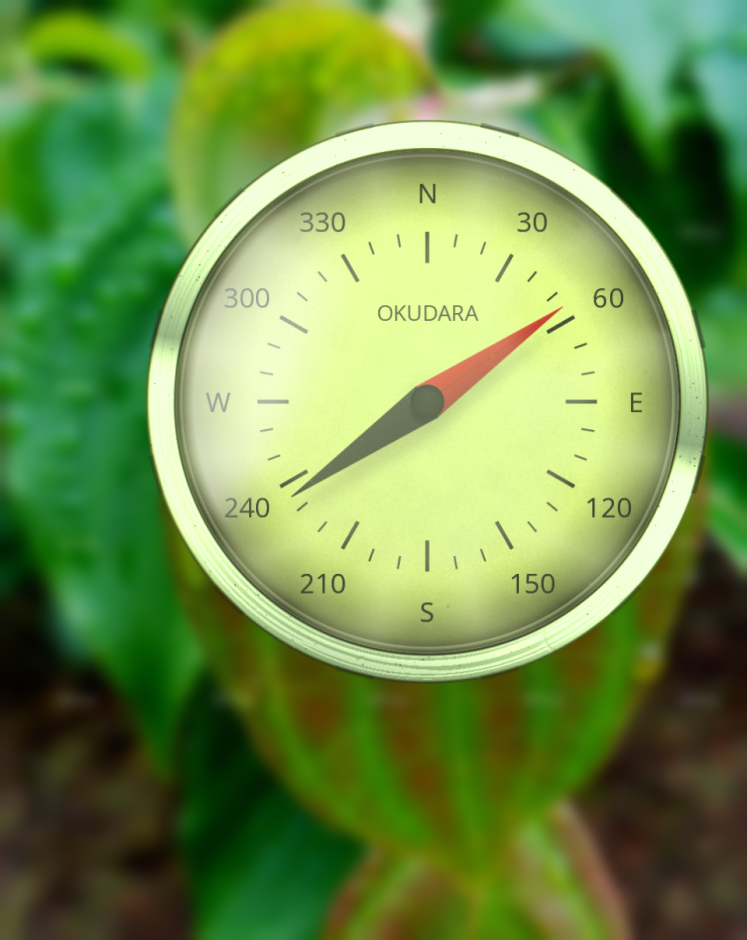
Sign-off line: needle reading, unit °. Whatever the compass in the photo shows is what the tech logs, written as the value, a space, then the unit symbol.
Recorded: 55 °
